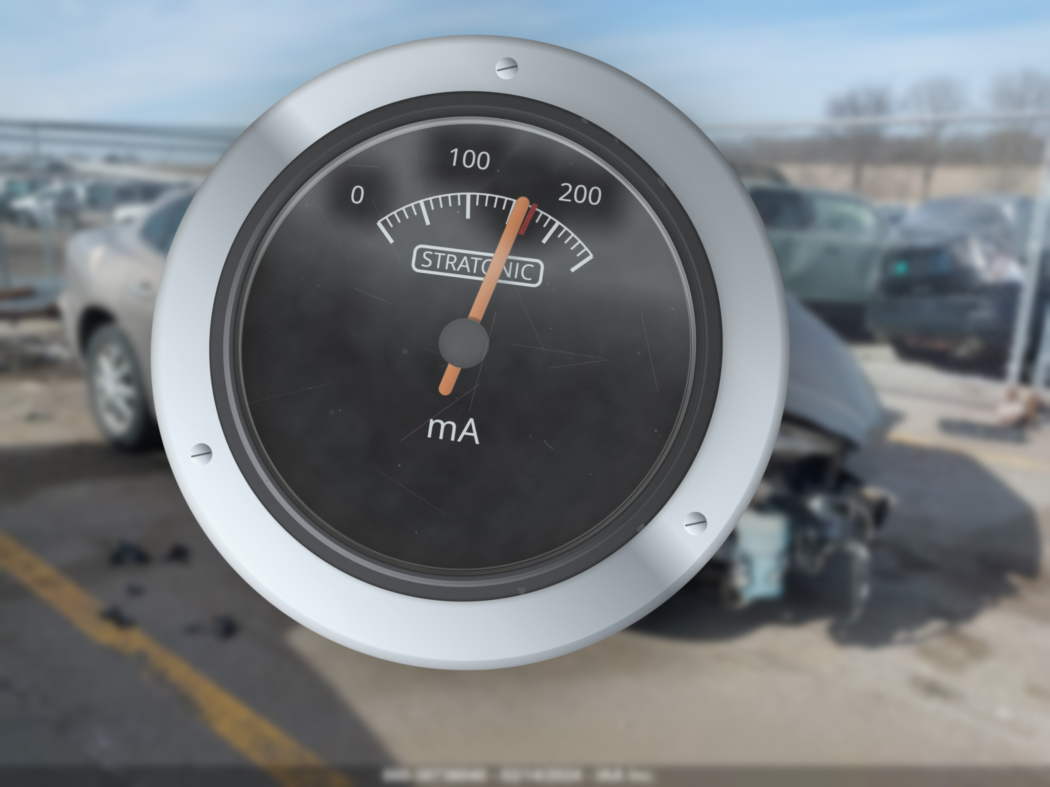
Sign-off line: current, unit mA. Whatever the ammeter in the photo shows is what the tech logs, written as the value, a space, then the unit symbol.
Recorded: 160 mA
